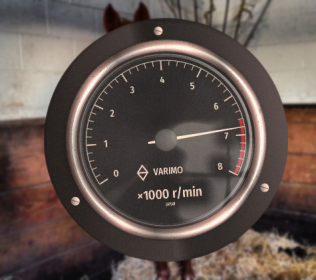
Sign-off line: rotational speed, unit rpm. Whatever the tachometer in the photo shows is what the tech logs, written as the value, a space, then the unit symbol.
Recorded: 6800 rpm
